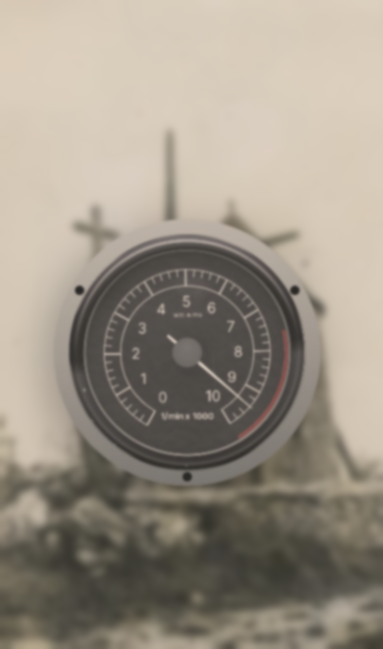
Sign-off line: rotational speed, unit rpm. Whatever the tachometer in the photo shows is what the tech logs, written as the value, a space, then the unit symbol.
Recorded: 9400 rpm
